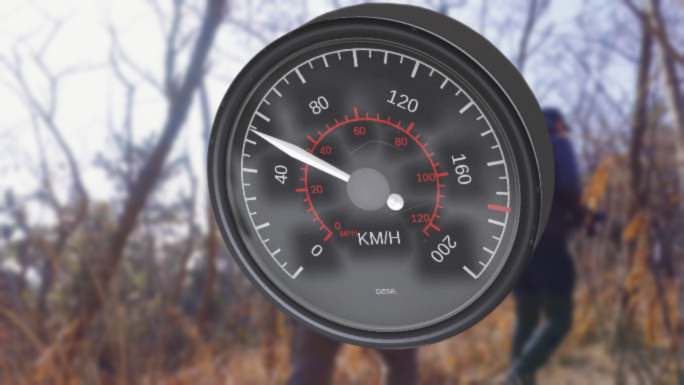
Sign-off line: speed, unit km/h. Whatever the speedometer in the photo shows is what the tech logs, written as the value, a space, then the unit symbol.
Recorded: 55 km/h
